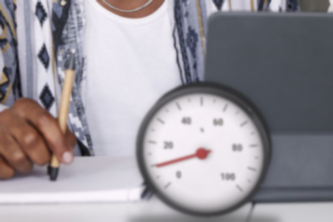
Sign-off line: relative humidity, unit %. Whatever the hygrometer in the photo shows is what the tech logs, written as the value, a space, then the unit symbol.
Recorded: 10 %
